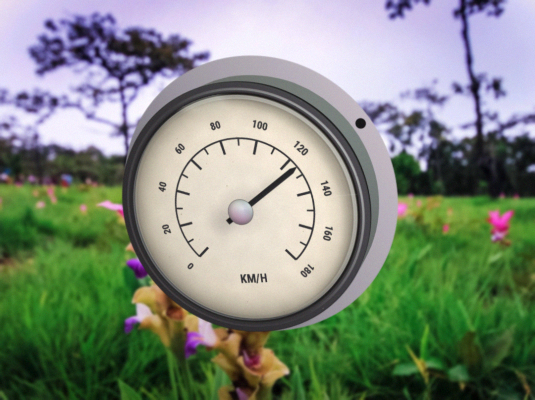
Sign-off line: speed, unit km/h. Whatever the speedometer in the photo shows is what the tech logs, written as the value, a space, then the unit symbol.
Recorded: 125 km/h
